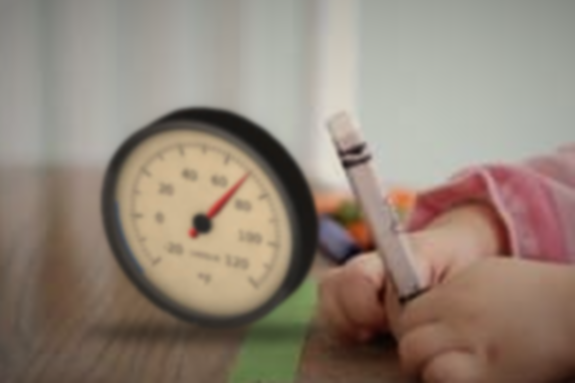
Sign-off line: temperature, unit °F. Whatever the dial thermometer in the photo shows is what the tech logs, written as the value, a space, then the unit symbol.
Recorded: 70 °F
